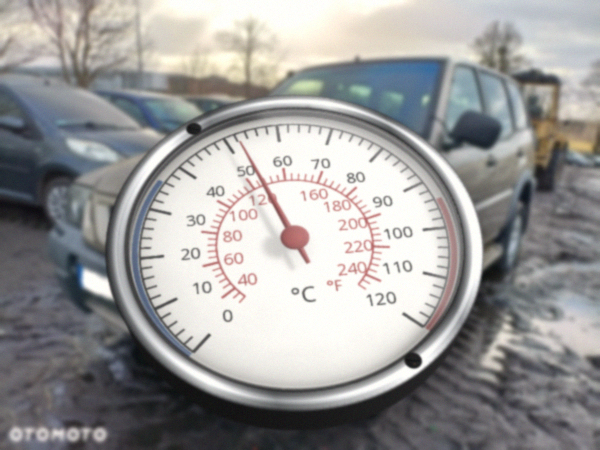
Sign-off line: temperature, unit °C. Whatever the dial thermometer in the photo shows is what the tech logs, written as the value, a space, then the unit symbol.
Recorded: 52 °C
